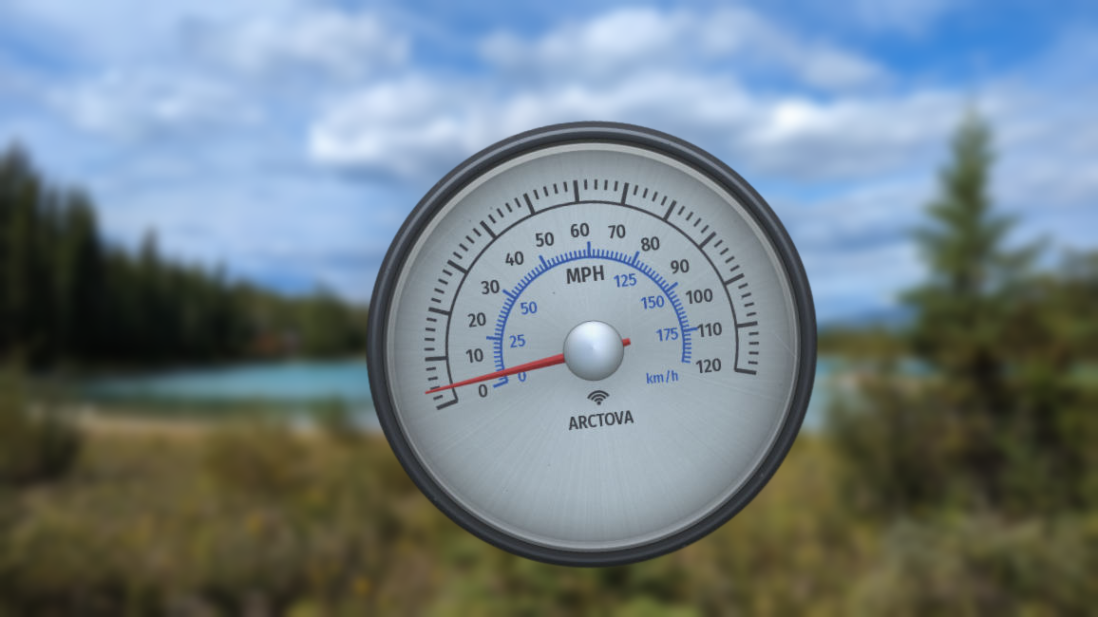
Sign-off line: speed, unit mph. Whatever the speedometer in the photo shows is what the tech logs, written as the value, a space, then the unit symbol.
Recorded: 4 mph
